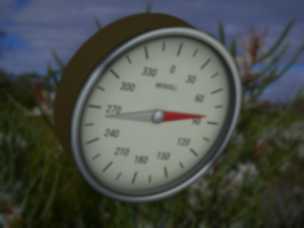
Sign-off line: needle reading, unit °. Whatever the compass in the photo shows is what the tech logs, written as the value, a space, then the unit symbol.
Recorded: 82.5 °
